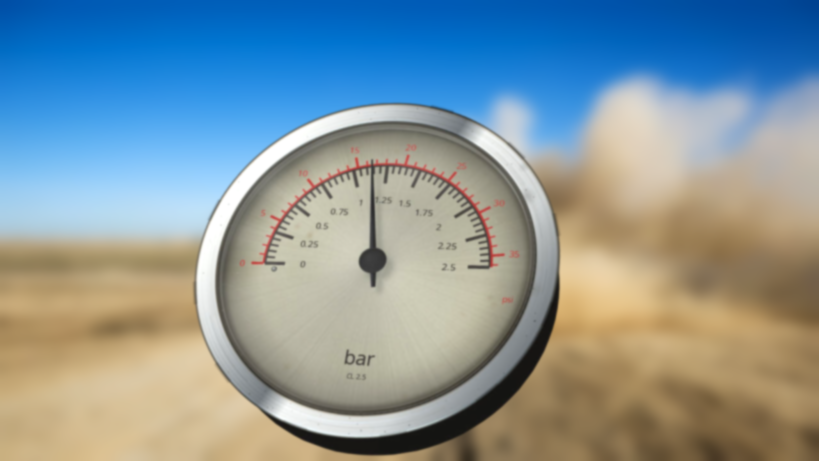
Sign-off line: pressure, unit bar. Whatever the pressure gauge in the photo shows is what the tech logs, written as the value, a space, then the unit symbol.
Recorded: 1.15 bar
